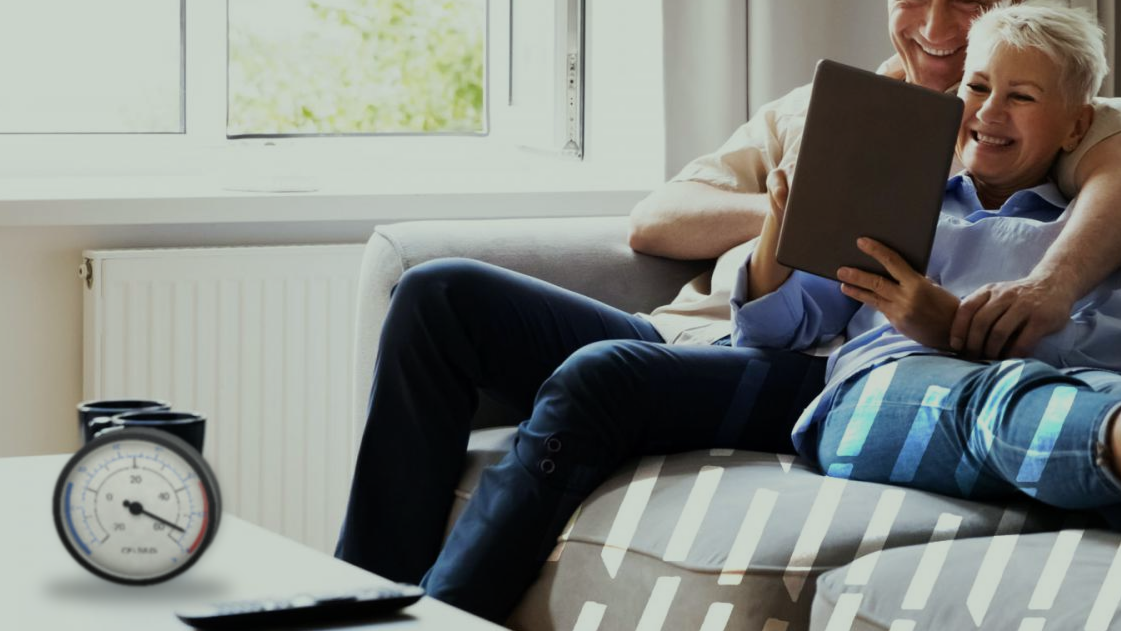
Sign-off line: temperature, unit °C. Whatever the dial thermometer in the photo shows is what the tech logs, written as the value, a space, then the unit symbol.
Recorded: 55 °C
